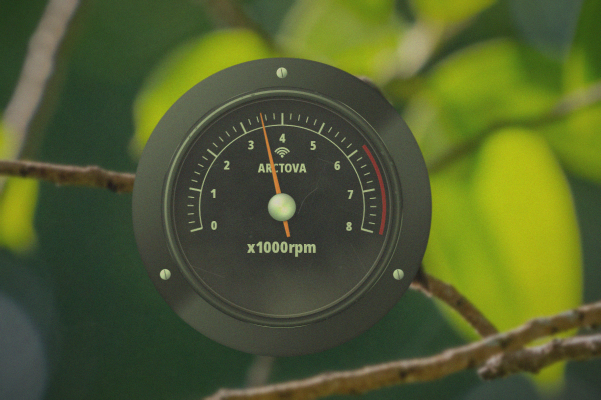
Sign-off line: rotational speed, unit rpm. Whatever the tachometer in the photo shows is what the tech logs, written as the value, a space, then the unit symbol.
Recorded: 3500 rpm
